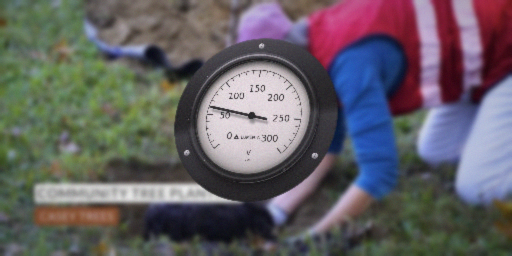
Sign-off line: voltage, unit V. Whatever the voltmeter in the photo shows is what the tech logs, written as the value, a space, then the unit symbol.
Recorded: 60 V
